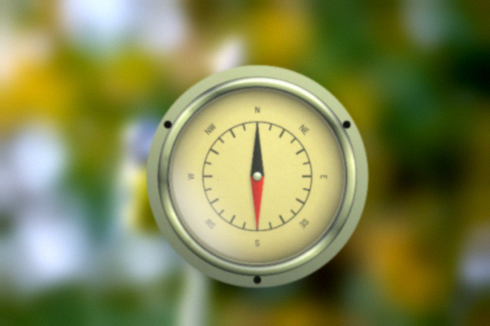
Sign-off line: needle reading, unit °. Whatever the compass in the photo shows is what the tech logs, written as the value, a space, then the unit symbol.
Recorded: 180 °
